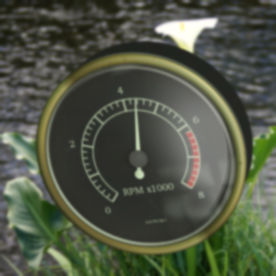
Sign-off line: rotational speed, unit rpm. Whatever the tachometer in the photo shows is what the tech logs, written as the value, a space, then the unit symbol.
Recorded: 4400 rpm
